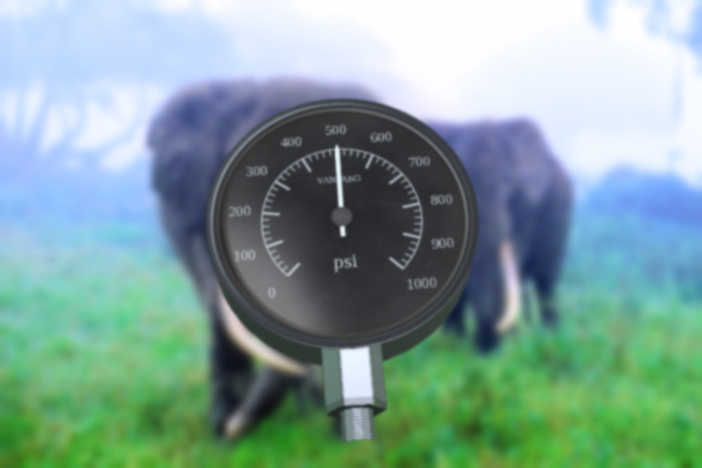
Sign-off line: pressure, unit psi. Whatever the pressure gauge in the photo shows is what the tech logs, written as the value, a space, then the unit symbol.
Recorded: 500 psi
